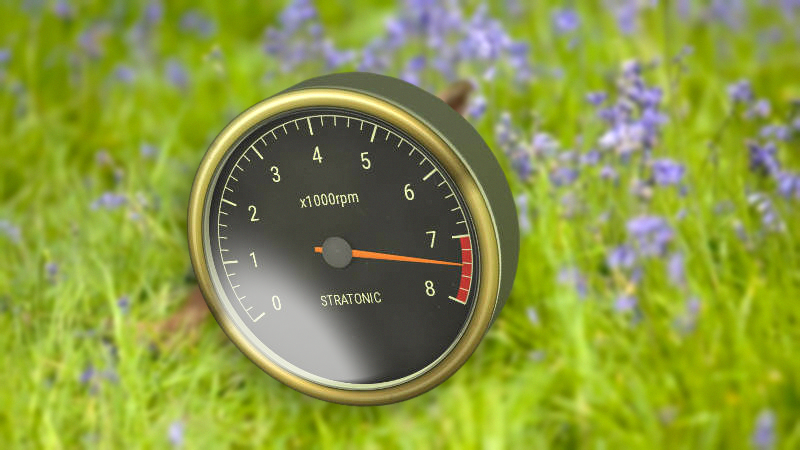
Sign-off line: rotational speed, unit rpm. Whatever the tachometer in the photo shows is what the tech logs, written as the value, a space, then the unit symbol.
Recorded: 7400 rpm
